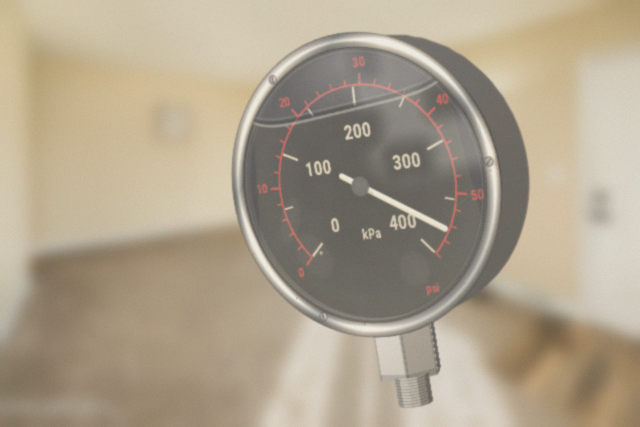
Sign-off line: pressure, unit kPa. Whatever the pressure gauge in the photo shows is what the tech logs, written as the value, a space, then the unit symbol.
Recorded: 375 kPa
